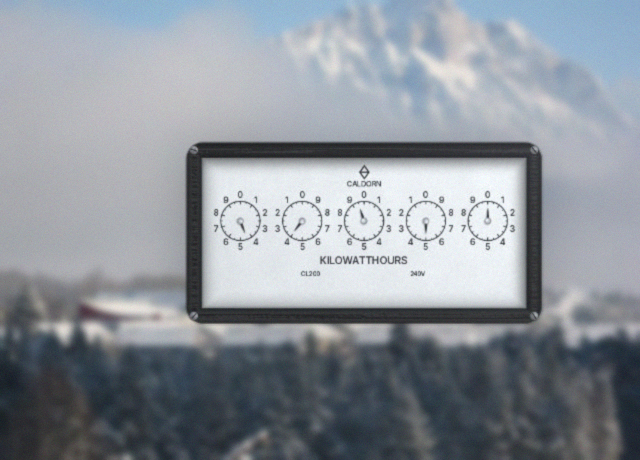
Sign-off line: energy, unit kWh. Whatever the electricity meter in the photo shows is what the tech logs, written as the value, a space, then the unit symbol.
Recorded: 43950 kWh
